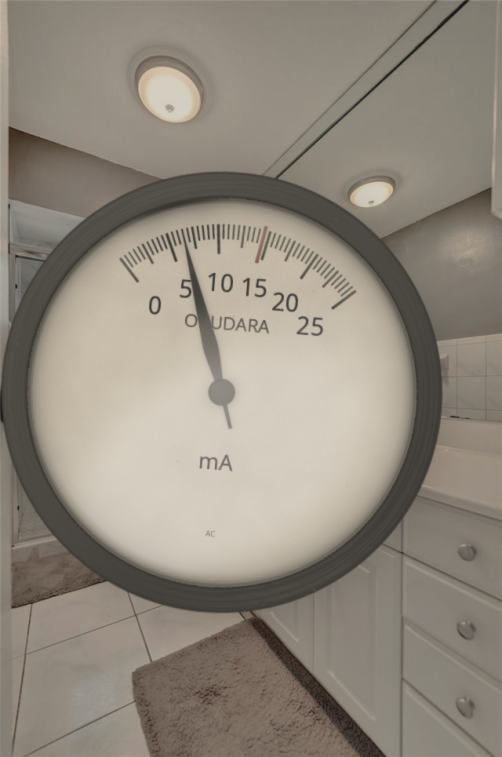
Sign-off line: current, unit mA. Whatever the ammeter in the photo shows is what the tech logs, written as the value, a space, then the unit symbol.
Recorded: 6.5 mA
